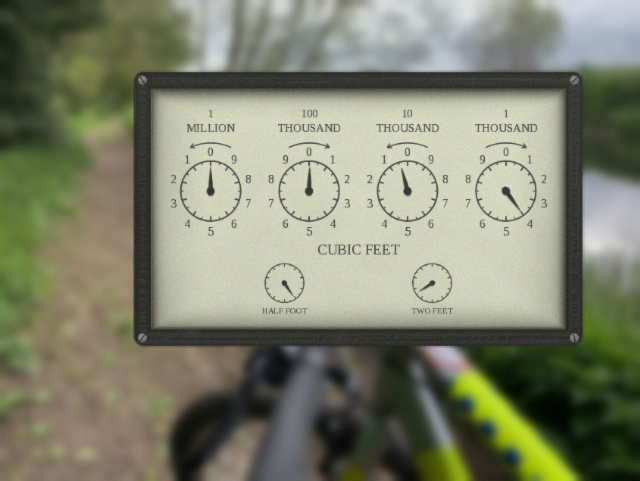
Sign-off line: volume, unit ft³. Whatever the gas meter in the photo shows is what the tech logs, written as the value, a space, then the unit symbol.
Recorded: 400 ft³
